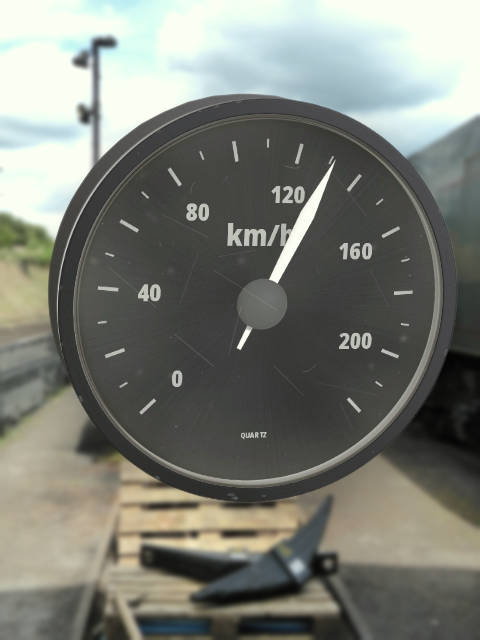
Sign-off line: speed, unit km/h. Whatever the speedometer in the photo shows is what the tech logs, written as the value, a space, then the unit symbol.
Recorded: 130 km/h
